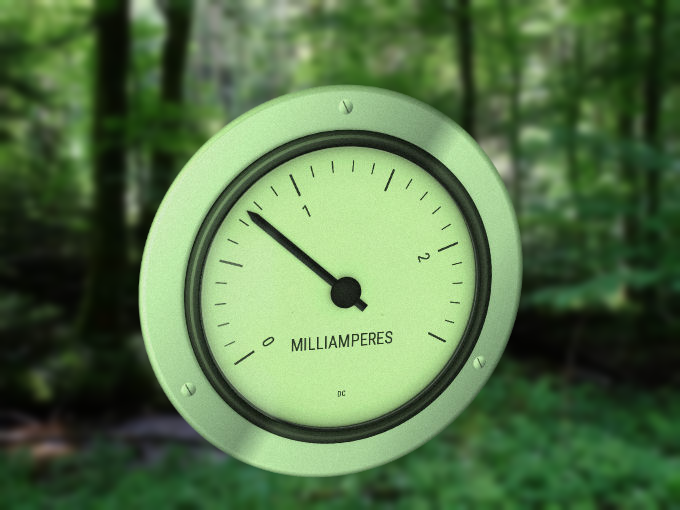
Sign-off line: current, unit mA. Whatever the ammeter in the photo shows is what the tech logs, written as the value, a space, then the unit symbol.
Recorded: 0.75 mA
